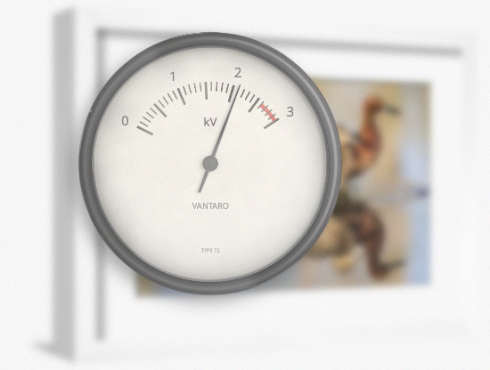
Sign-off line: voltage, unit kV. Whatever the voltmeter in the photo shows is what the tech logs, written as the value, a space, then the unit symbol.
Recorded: 2.1 kV
